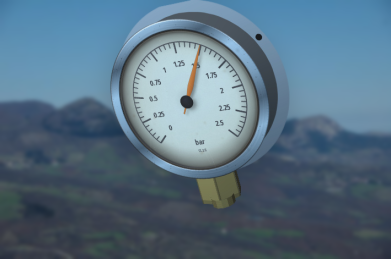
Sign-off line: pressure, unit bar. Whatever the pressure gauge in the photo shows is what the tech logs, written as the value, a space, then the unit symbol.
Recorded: 1.5 bar
